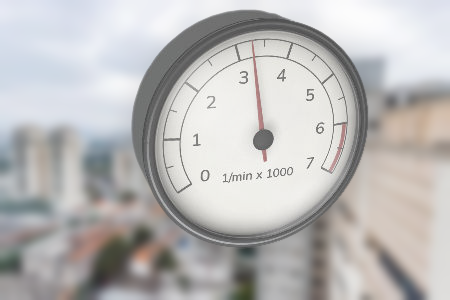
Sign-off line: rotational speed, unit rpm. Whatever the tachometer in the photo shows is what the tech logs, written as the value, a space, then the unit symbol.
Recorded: 3250 rpm
